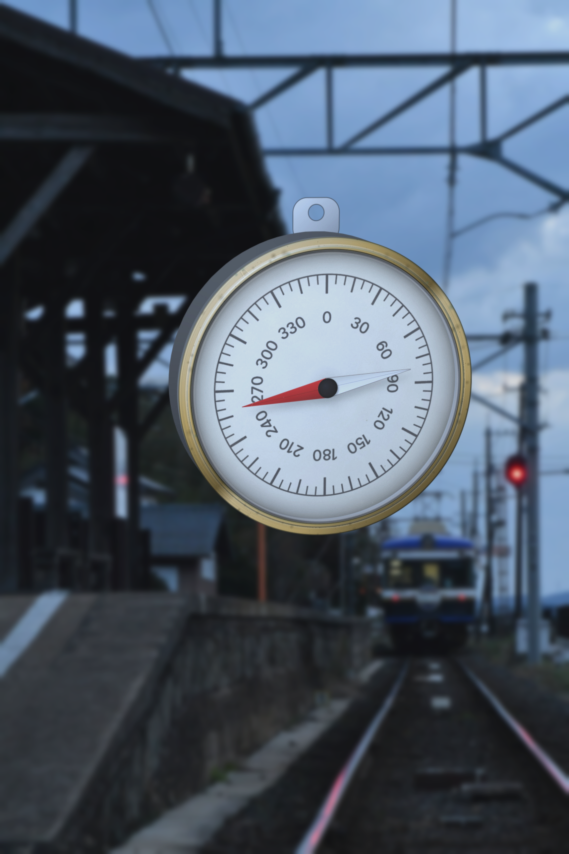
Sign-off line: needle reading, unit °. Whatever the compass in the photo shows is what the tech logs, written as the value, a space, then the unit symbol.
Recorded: 260 °
